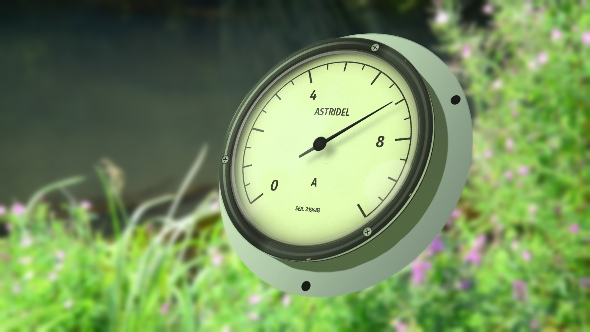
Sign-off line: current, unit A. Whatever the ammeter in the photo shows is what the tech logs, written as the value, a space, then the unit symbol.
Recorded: 7 A
